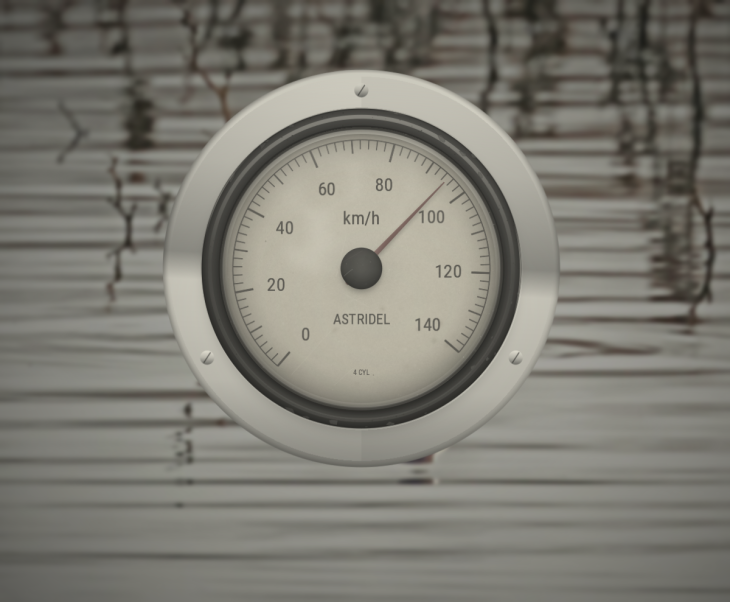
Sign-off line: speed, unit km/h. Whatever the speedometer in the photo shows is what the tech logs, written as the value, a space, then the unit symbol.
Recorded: 95 km/h
